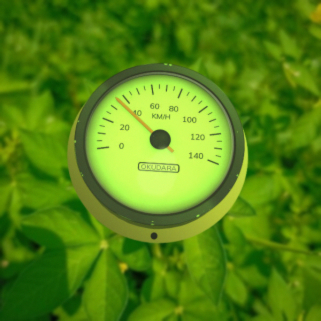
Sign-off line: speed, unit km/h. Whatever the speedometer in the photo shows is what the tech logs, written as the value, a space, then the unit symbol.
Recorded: 35 km/h
